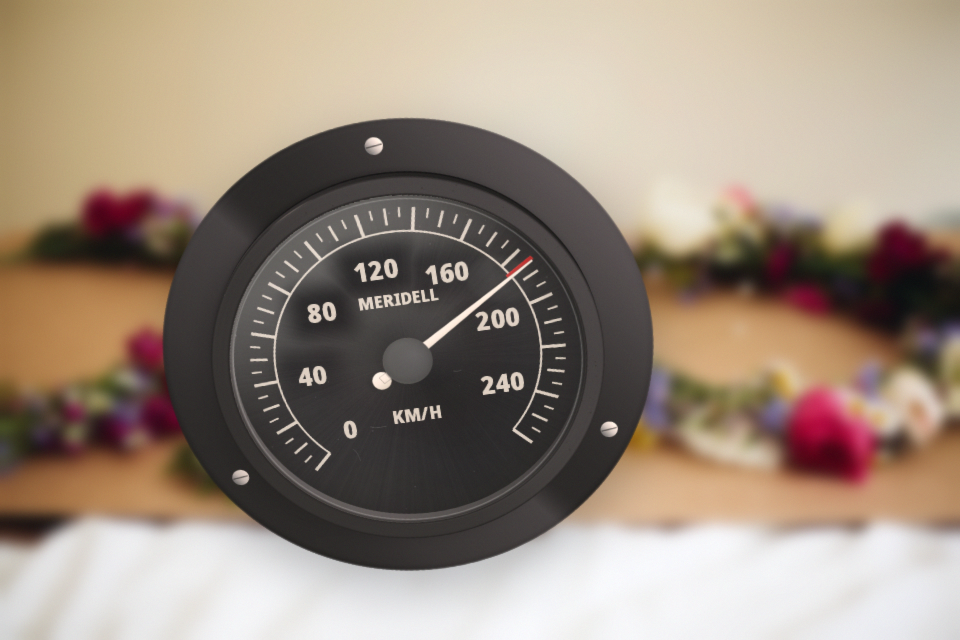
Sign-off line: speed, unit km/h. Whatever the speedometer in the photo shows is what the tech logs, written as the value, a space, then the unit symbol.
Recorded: 185 km/h
